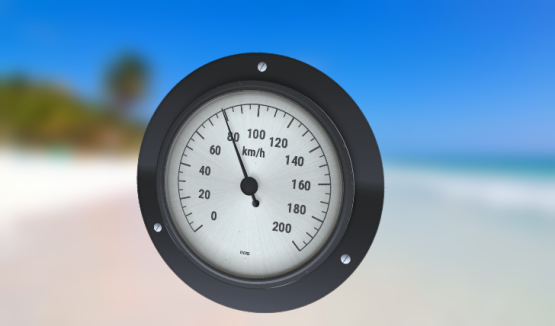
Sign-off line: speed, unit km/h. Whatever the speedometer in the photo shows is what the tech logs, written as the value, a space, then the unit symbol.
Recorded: 80 km/h
